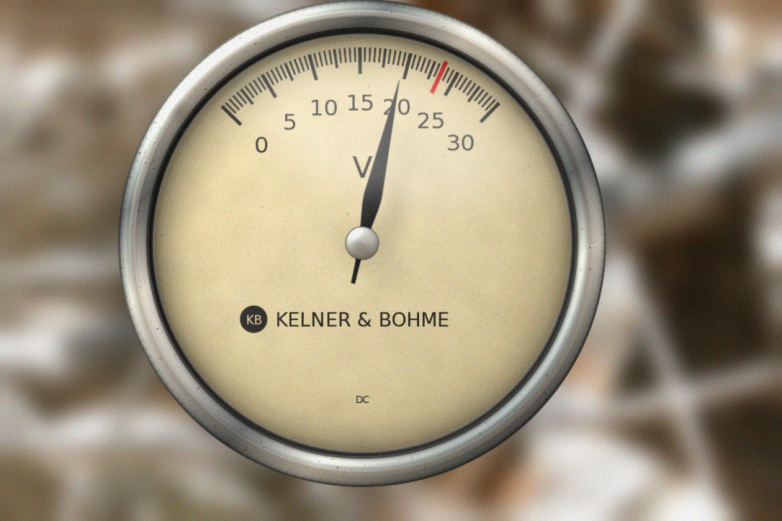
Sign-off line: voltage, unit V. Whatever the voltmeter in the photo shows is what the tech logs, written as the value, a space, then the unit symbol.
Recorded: 19.5 V
